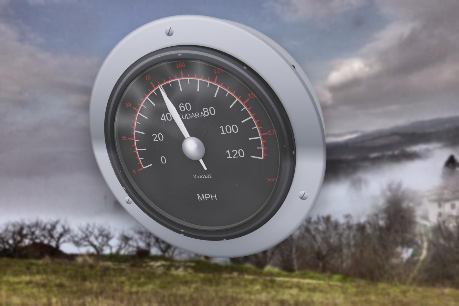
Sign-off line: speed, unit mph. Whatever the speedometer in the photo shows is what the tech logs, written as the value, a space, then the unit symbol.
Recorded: 50 mph
